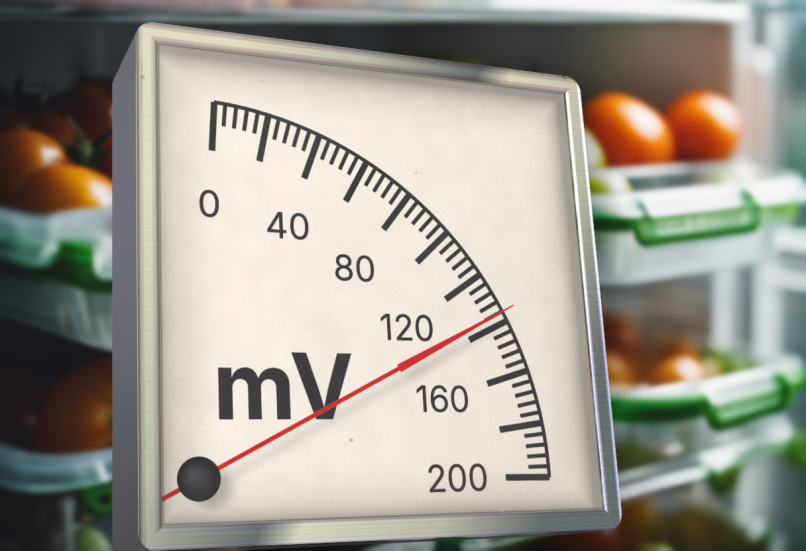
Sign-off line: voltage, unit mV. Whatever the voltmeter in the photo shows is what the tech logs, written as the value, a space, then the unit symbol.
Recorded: 136 mV
